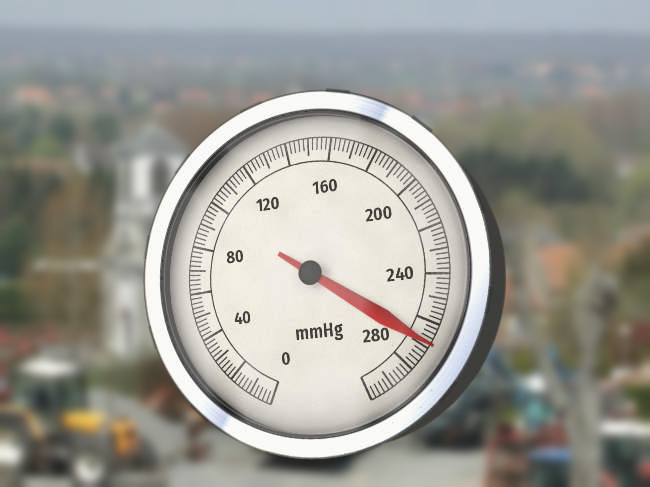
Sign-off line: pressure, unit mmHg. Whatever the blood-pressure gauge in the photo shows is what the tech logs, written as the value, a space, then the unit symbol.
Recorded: 268 mmHg
